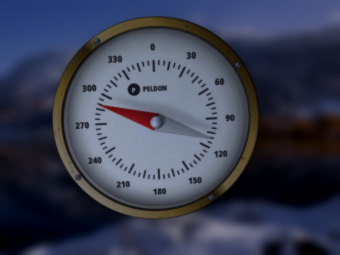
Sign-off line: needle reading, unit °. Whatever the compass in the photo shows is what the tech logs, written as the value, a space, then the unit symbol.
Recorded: 290 °
